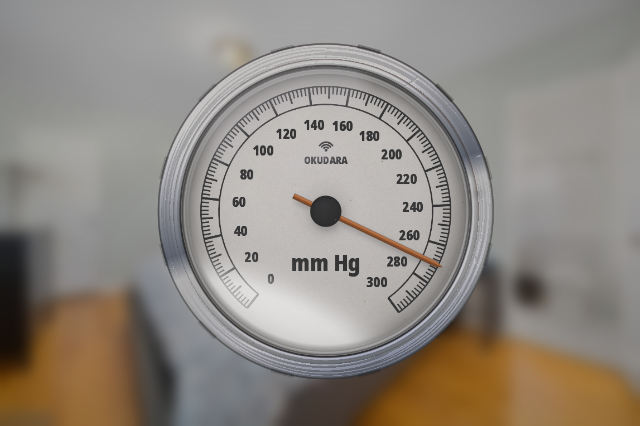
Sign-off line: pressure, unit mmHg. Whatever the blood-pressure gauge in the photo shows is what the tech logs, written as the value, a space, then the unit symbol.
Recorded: 270 mmHg
